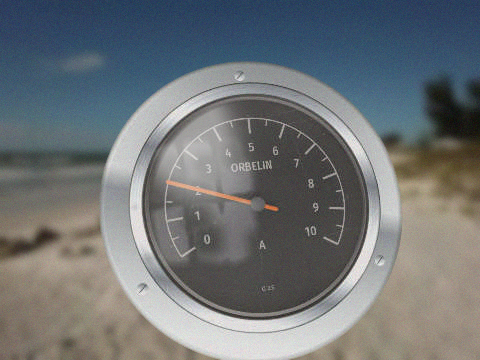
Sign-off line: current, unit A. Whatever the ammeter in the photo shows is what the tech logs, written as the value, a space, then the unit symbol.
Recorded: 2 A
